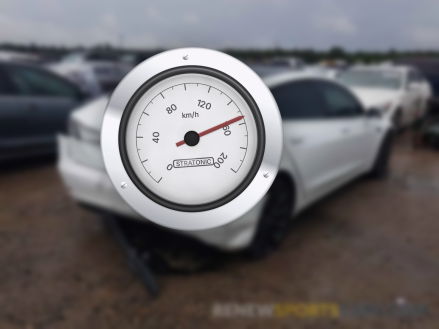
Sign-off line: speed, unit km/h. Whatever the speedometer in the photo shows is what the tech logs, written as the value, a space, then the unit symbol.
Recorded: 155 km/h
